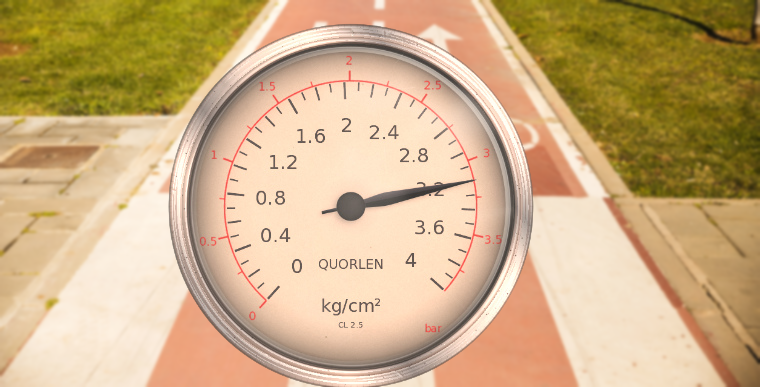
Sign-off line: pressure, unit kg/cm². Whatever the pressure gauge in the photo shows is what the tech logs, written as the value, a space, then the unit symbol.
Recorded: 3.2 kg/cm²
